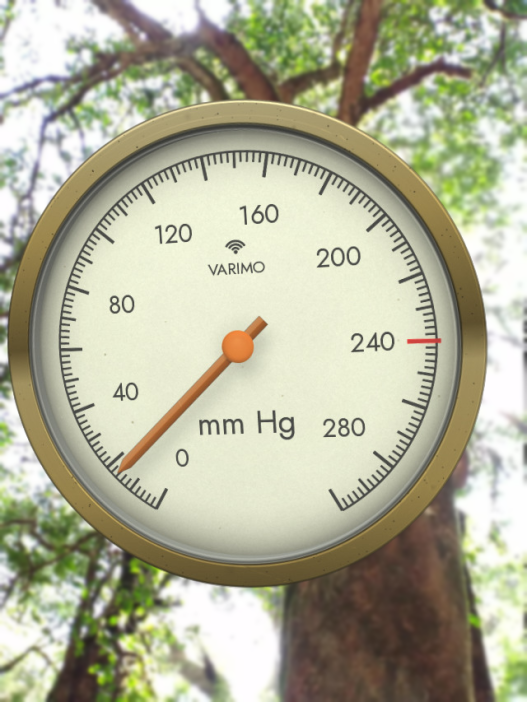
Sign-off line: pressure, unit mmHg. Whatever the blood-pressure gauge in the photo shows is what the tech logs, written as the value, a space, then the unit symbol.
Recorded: 16 mmHg
